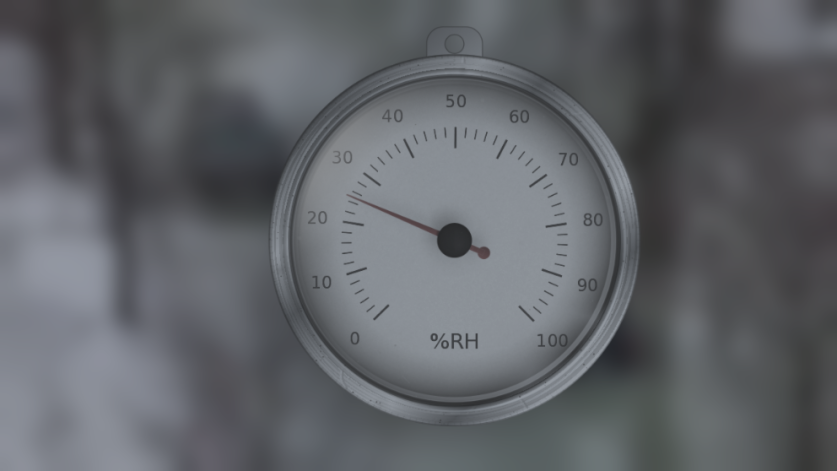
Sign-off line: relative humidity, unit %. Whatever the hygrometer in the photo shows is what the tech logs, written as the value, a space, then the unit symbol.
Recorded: 25 %
